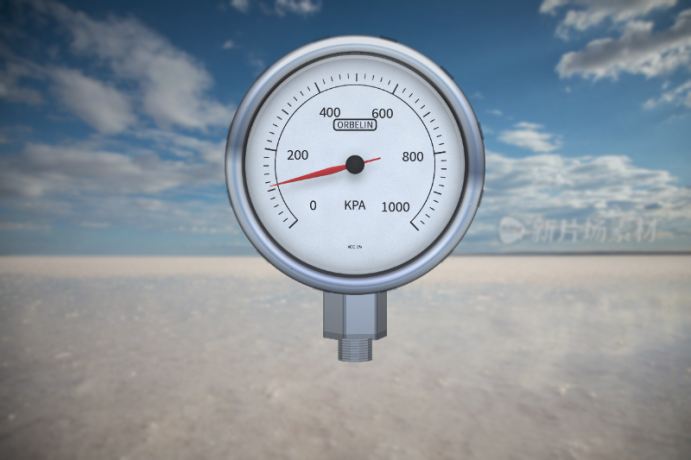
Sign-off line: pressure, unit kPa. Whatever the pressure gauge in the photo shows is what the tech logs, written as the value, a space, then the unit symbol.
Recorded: 110 kPa
